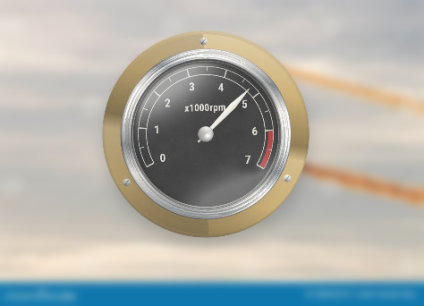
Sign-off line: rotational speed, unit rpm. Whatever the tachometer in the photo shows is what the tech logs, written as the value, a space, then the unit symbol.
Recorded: 4750 rpm
